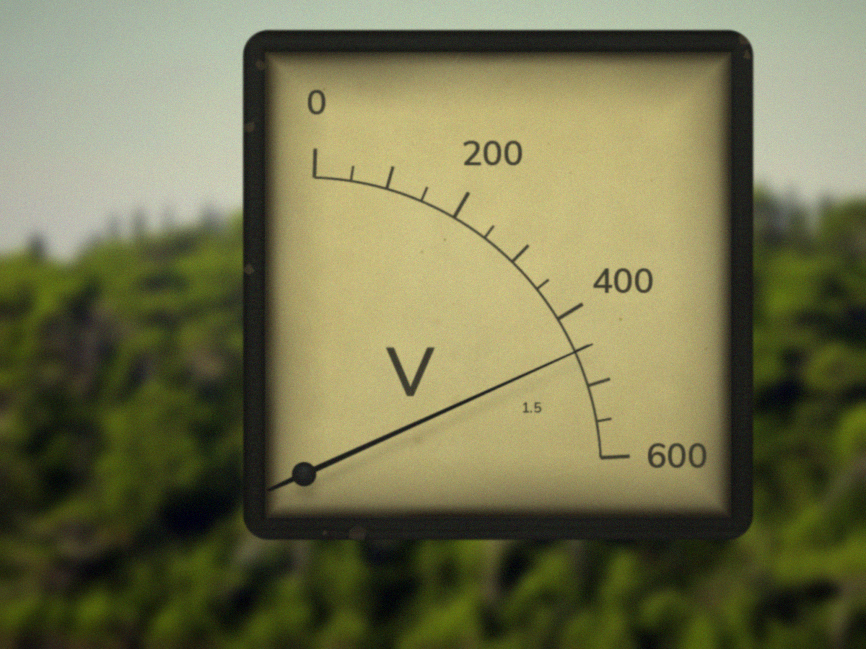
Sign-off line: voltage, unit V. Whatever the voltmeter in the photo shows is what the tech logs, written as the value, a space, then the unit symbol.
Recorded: 450 V
